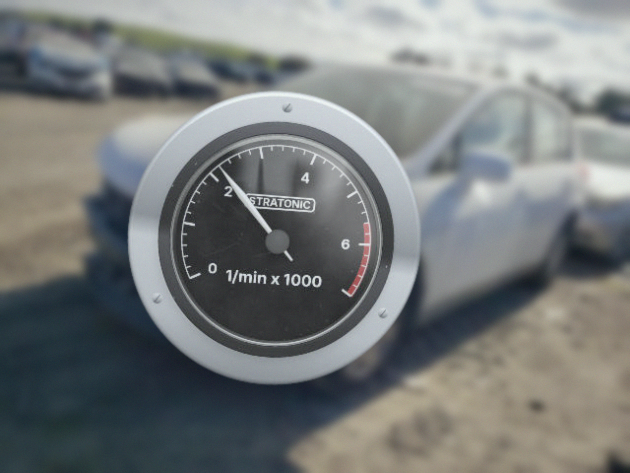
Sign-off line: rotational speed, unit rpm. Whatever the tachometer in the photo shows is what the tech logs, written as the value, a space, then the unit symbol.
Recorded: 2200 rpm
